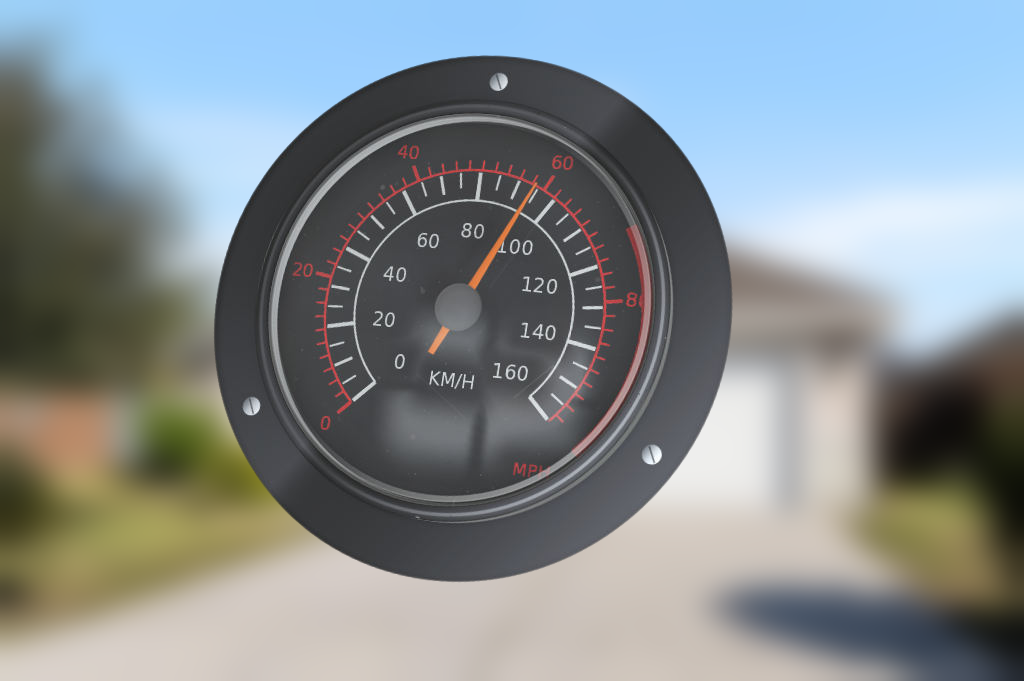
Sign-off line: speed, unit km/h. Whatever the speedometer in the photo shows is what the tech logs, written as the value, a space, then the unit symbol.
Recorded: 95 km/h
